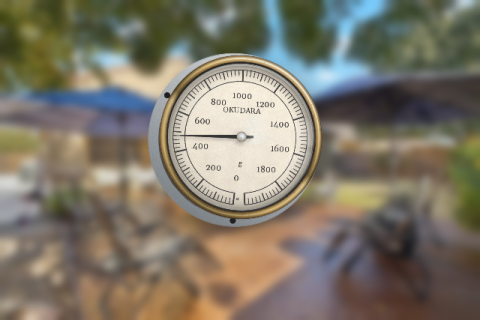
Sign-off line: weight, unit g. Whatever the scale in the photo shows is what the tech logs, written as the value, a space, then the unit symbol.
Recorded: 480 g
